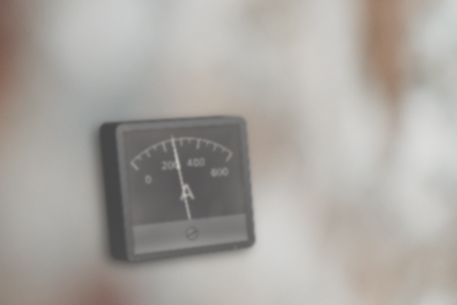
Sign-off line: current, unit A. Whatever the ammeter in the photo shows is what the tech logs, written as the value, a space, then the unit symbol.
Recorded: 250 A
